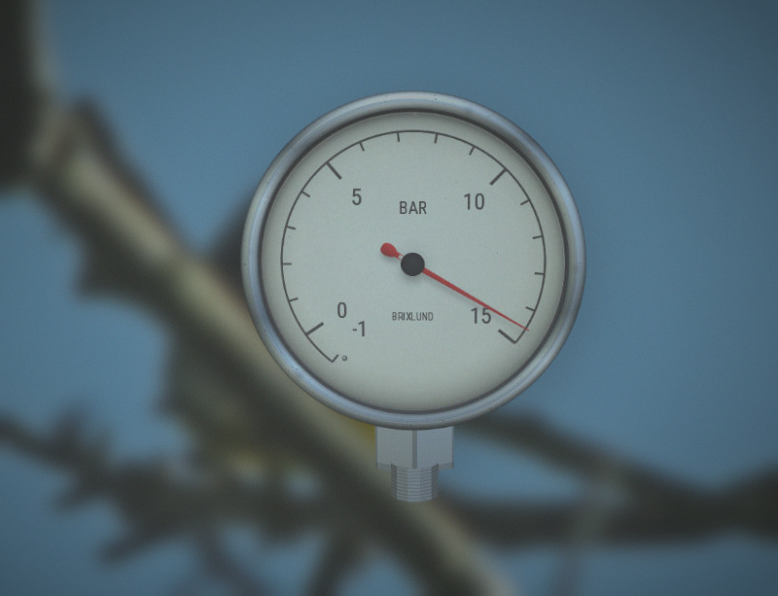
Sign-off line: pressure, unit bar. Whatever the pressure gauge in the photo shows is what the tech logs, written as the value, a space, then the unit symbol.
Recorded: 14.5 bar
